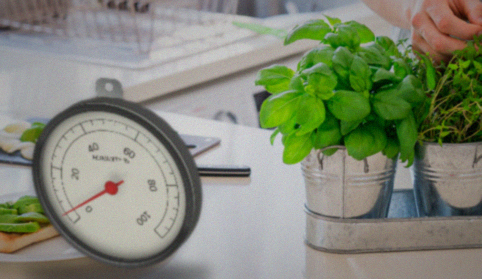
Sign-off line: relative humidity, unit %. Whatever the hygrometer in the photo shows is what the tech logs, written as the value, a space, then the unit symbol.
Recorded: 4 %
